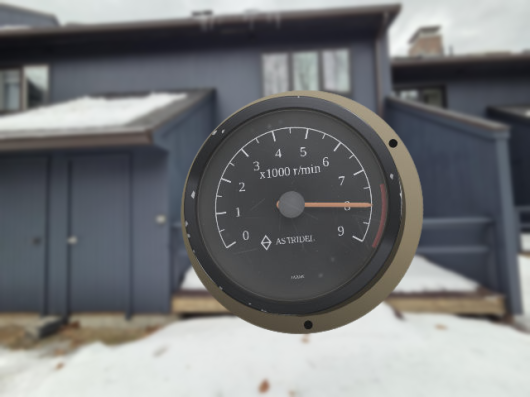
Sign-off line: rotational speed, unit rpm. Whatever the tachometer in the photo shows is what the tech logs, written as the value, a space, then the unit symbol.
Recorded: 8000 rpm
